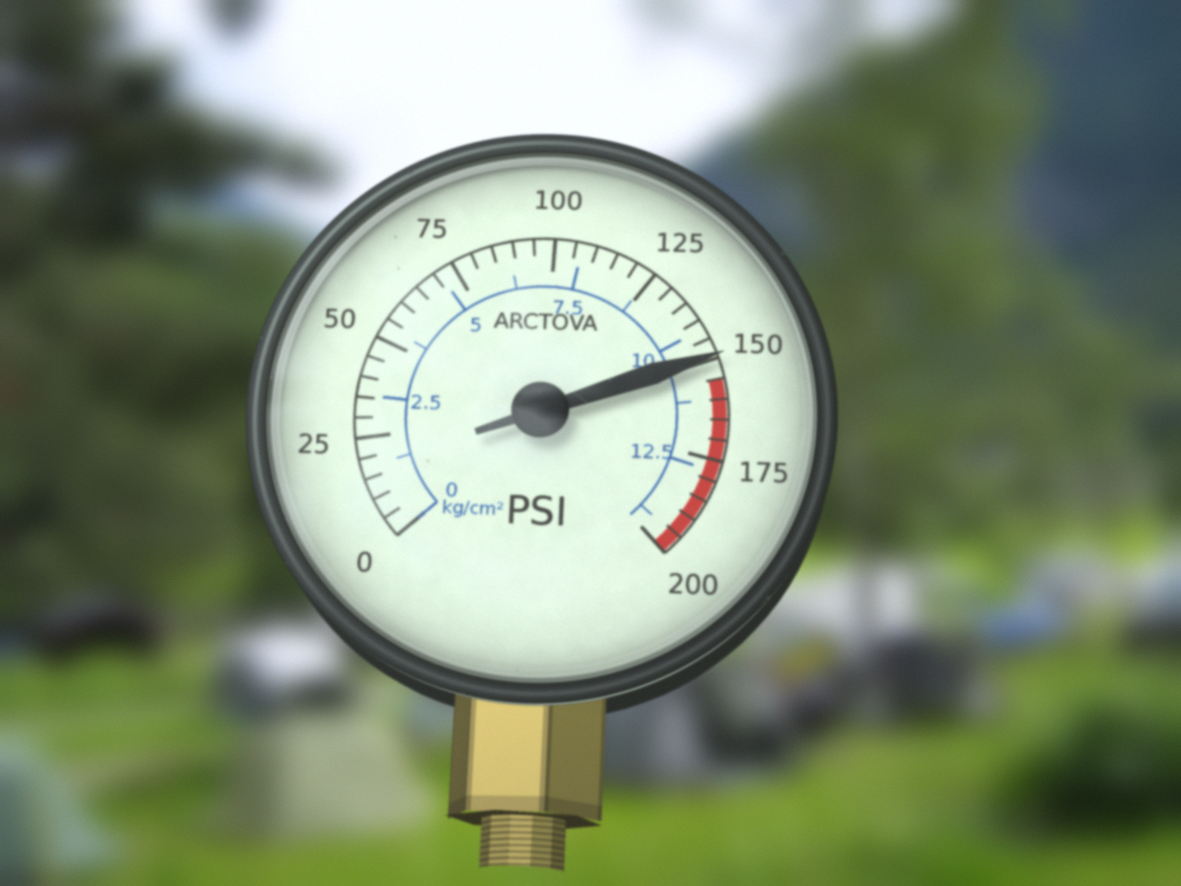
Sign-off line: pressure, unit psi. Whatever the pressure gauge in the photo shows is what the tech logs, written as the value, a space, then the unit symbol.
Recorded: 150 psi
